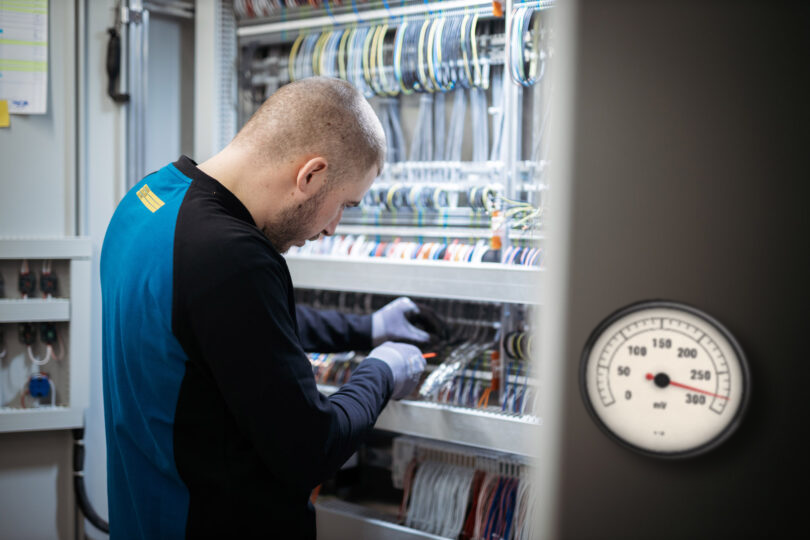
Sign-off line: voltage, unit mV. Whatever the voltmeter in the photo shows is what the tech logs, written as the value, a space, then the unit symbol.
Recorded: 280 mV
